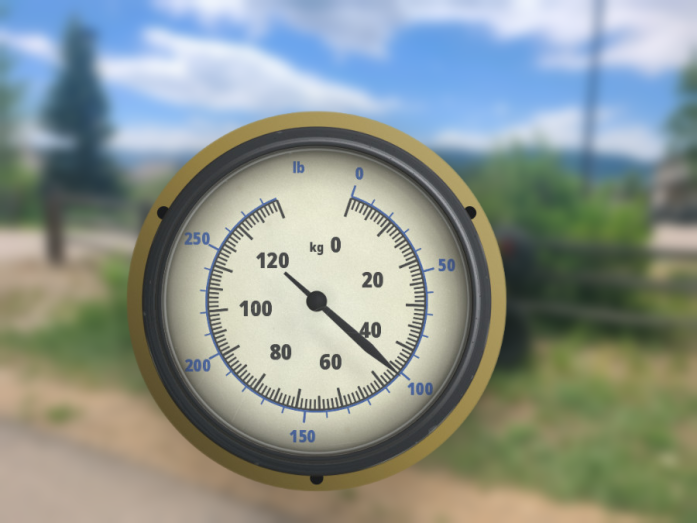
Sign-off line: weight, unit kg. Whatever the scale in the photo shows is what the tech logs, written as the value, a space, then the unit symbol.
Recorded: 46 kg
